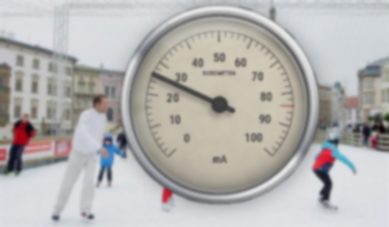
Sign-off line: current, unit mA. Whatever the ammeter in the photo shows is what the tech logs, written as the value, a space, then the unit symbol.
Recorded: 26 mA
